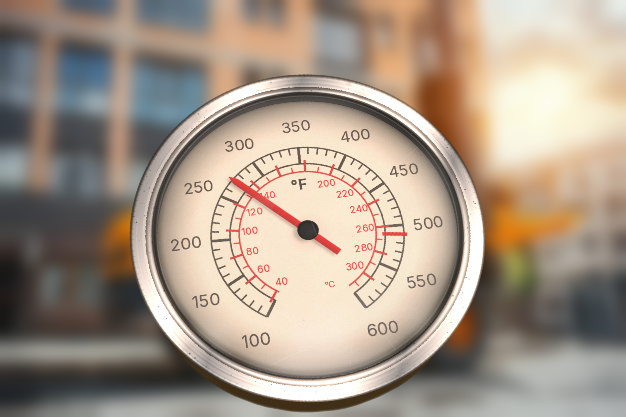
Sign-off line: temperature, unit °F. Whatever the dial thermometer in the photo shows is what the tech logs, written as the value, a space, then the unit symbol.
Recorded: 270 °F
